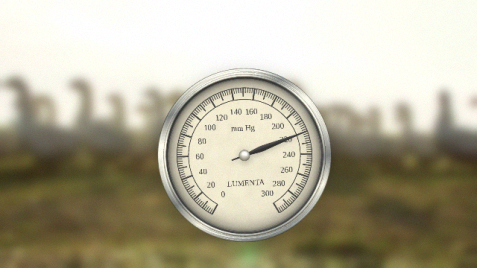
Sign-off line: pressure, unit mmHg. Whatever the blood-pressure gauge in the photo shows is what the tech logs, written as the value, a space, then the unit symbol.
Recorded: 220 mmHg
